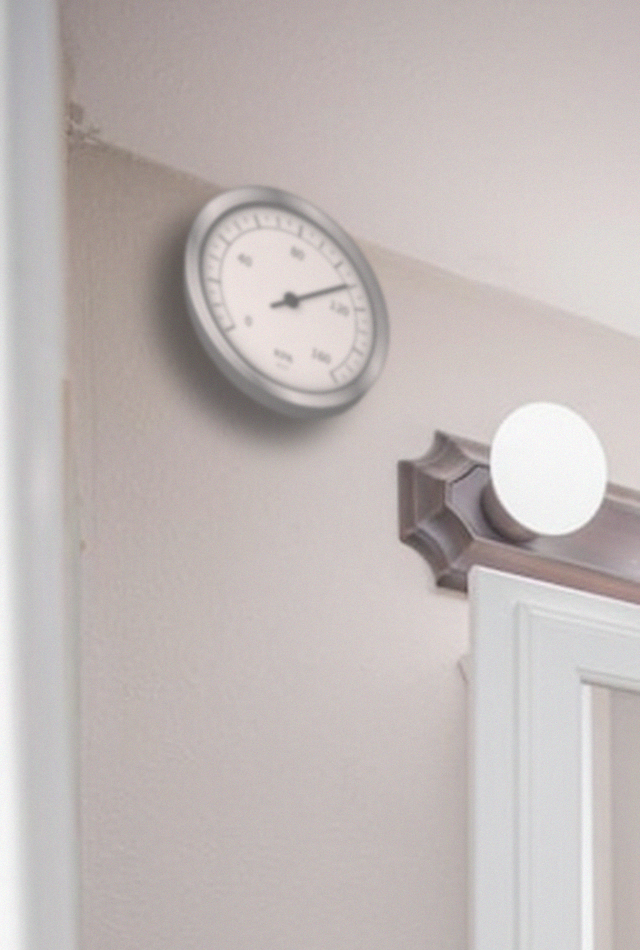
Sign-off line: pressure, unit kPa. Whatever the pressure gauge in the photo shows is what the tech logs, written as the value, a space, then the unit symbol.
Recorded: 110 kPa
